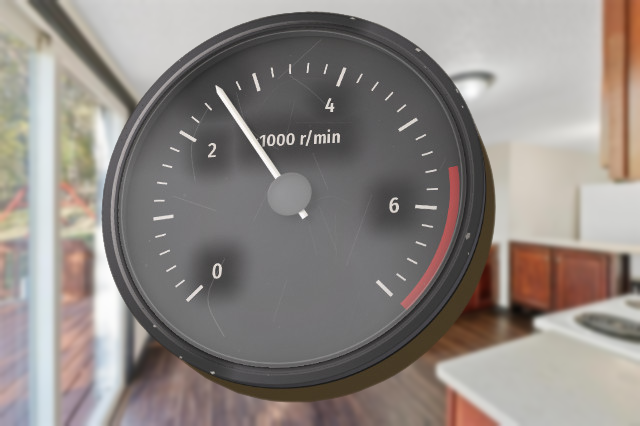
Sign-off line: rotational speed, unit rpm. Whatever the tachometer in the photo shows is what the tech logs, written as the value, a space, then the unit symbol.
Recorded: 2600 rpm
